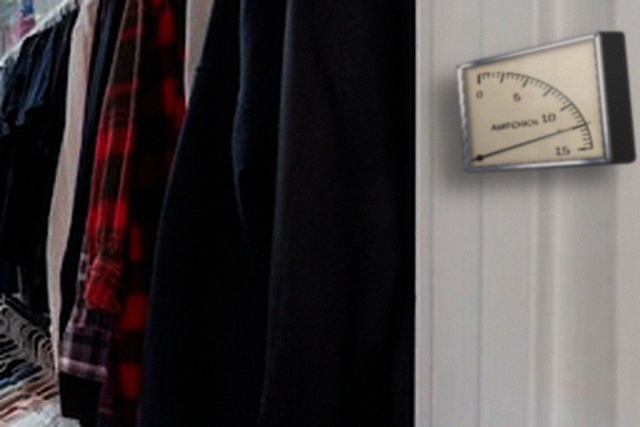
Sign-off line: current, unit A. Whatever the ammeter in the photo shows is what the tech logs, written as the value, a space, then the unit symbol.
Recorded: 12.5 A
